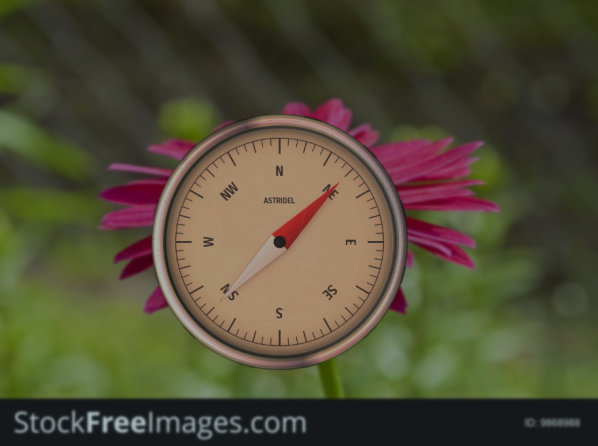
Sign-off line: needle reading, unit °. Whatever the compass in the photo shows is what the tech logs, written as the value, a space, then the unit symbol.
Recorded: 45 °
